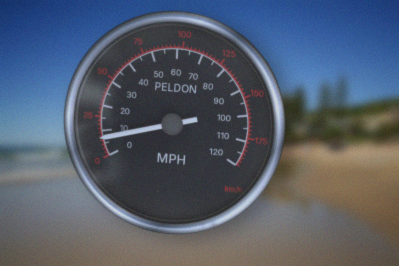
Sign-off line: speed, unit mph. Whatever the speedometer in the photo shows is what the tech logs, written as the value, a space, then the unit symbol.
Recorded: 7.5 mph
